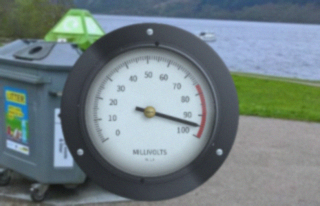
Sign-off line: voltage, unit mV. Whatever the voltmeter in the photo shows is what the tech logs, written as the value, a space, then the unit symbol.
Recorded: 95 mV
